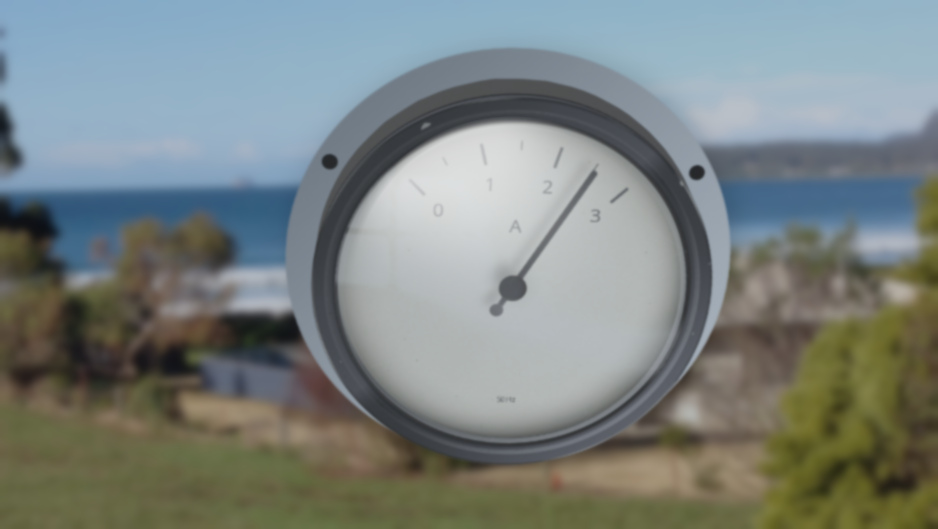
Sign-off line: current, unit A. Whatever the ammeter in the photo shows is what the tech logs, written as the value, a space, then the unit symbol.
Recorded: 2.5 A
